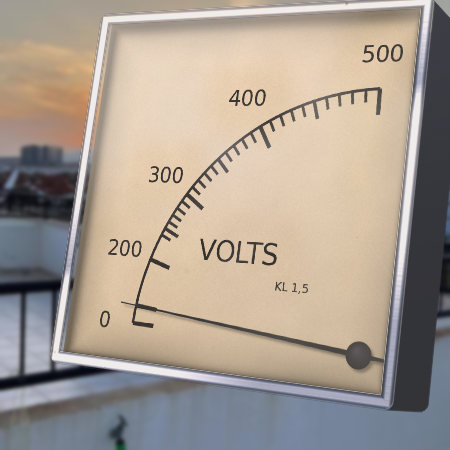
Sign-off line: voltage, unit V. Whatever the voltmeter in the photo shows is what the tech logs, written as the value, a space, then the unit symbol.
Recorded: 100 V
